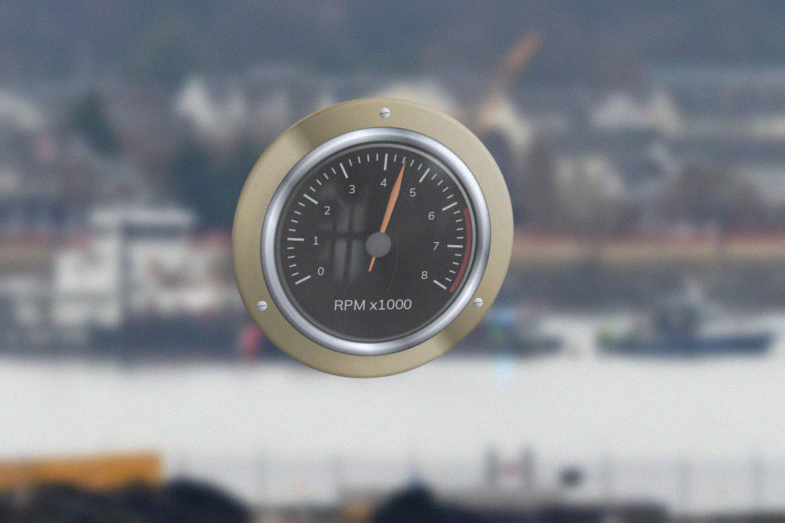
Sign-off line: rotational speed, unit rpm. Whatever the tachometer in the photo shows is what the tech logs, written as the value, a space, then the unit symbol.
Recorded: 4400 rpm
